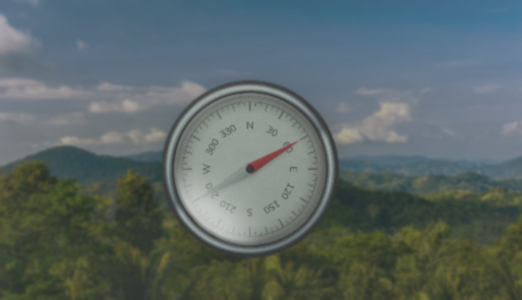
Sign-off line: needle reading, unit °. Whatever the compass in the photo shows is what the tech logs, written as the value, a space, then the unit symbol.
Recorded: 60 °
